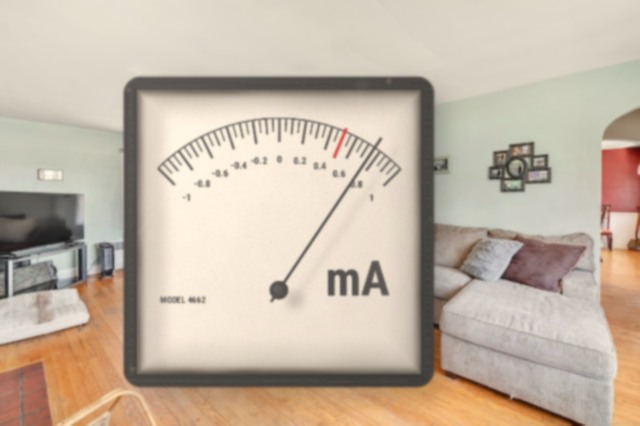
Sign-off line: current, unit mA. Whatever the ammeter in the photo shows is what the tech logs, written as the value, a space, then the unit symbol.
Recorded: 0.75 mA
